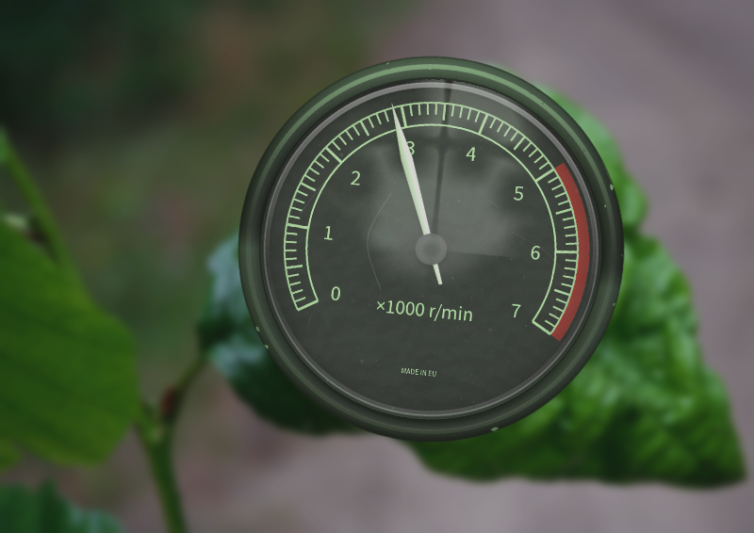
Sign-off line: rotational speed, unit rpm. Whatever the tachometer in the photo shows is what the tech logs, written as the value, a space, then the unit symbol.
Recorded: 2900 rpm
